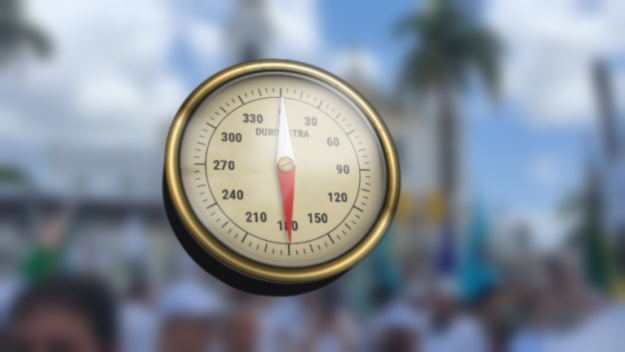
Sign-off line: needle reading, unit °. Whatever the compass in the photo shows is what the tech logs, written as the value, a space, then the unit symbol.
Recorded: 180 °
